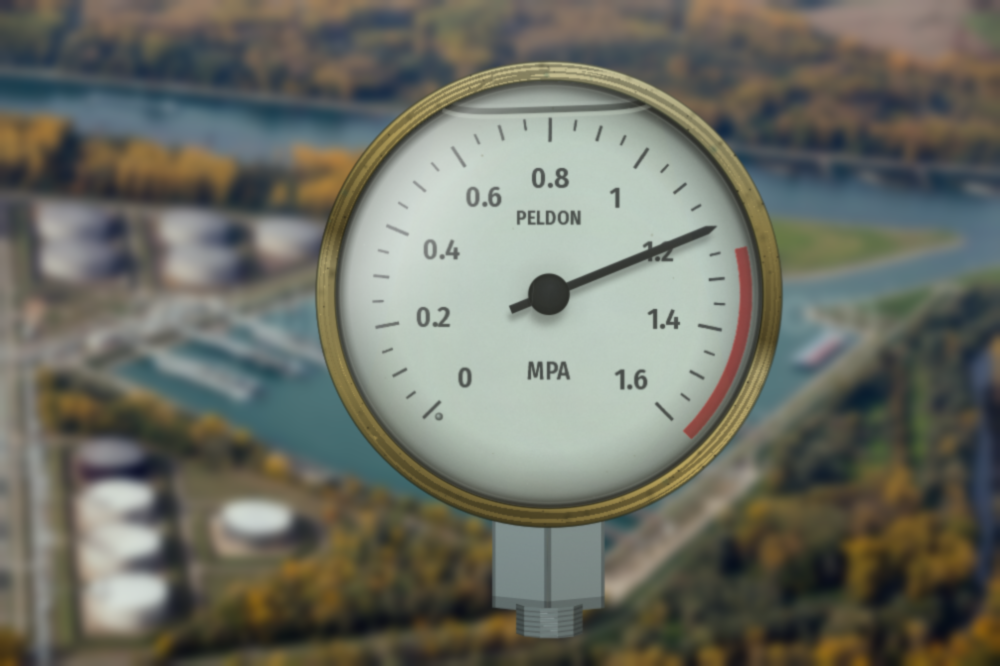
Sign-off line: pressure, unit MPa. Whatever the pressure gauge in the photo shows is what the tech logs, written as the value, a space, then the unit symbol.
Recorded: 1.2 MPa
